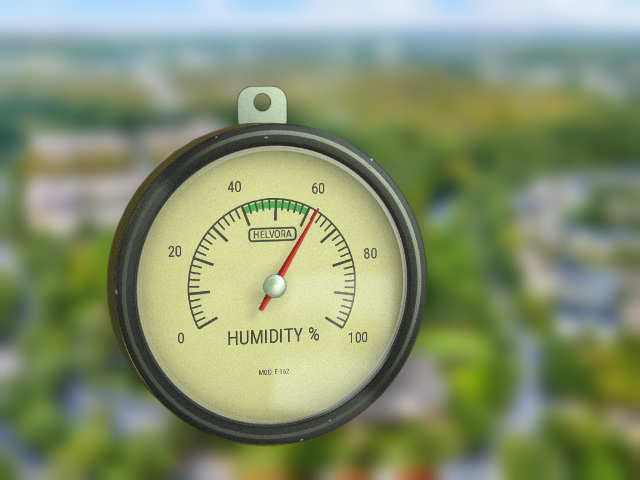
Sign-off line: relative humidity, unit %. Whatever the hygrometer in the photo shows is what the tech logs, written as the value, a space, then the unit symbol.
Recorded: 62 %
